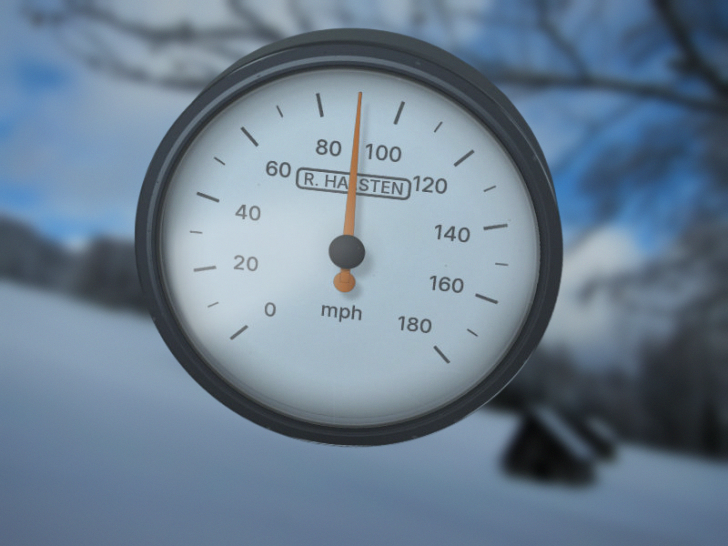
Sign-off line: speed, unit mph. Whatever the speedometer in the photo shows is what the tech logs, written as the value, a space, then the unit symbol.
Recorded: 90 mph
